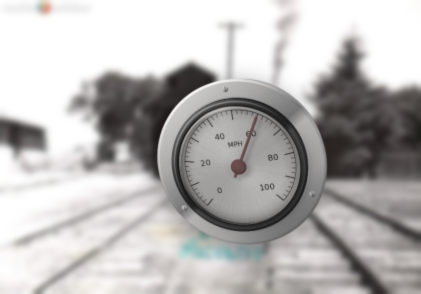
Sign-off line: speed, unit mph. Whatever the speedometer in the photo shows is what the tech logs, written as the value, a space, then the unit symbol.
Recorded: 60 mph
